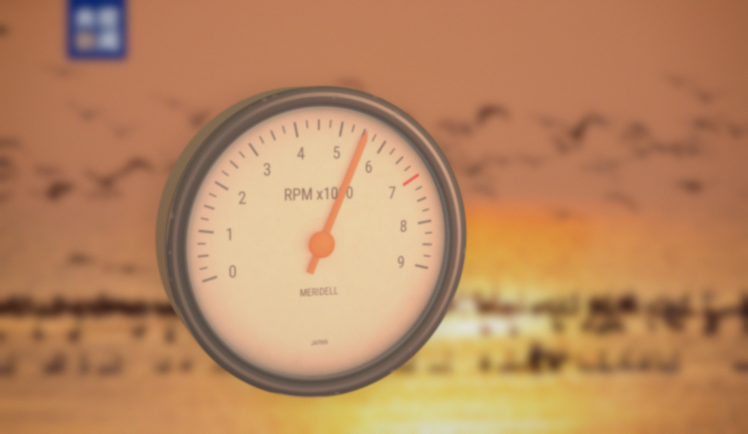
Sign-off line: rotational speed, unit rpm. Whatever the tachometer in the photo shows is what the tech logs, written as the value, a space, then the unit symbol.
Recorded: 5500 rpm
